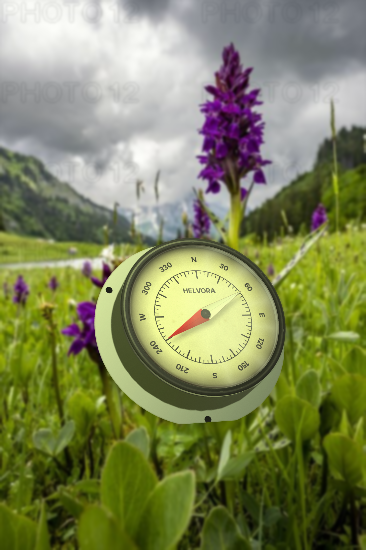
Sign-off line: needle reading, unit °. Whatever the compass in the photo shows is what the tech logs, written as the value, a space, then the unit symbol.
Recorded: 240 °
